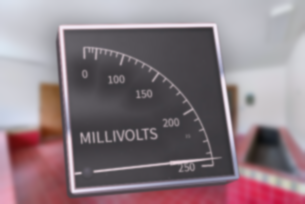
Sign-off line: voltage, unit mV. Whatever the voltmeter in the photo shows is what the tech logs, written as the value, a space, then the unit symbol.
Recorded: 245 mV
